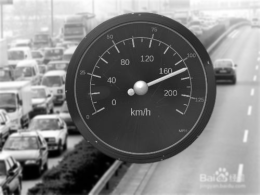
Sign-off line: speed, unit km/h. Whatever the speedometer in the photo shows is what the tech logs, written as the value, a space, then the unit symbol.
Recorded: 170 km/h
